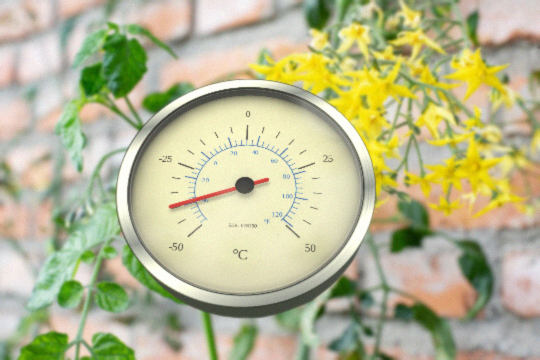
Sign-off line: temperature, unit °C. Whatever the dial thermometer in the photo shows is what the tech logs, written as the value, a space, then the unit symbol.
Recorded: -40 °C
